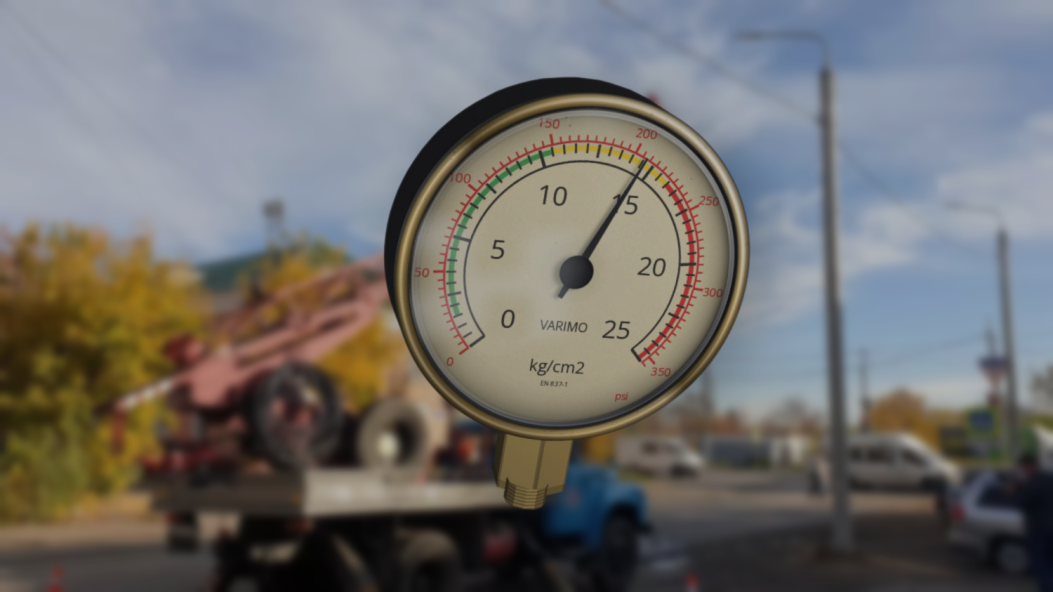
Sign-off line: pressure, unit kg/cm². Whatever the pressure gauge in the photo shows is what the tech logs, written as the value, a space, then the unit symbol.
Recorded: 14.5 kg/cm²
